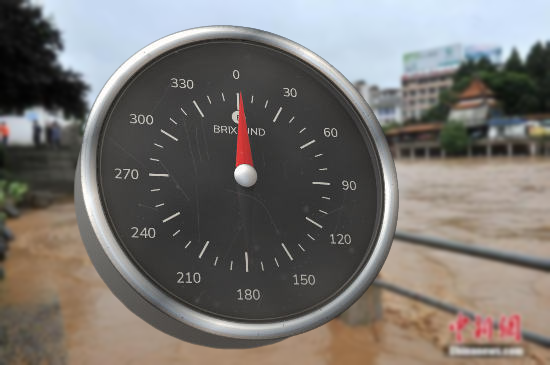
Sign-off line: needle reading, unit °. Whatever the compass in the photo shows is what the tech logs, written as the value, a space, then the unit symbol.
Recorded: 0 °
